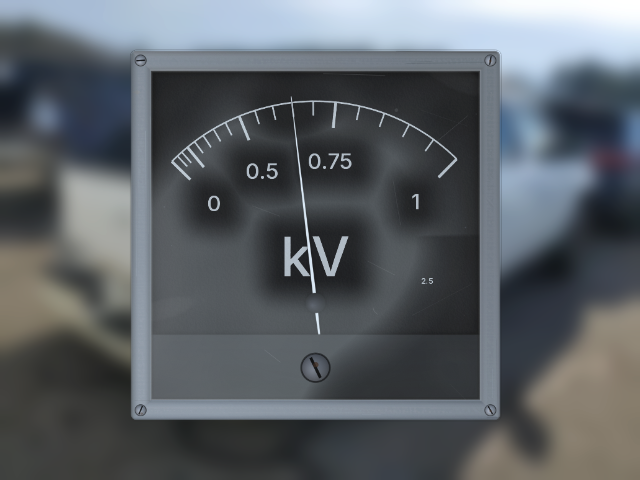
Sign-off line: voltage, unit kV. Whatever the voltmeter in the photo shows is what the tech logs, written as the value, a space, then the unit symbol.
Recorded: 0.65 kV
